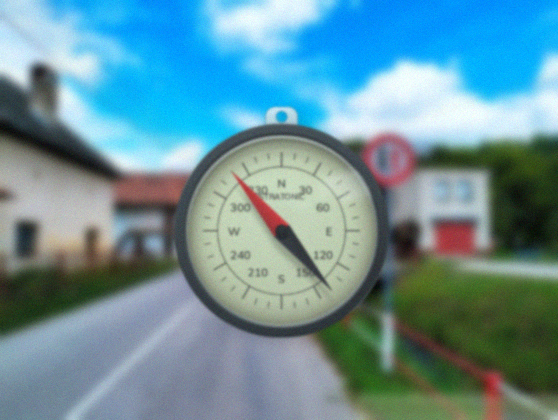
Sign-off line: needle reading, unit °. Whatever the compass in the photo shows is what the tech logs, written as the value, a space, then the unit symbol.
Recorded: 320 °
